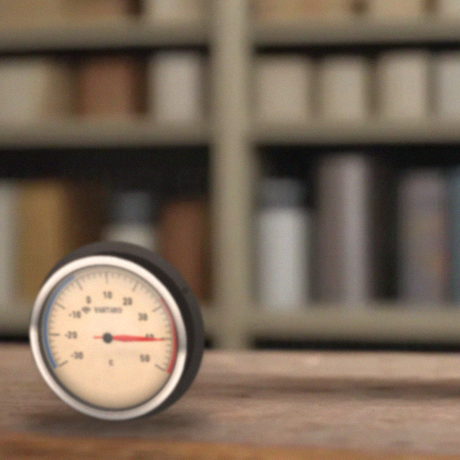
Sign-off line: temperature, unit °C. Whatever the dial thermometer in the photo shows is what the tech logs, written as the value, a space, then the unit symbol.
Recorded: 40 °C
